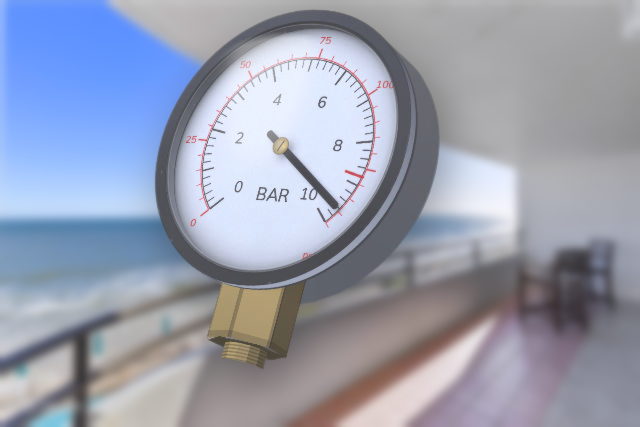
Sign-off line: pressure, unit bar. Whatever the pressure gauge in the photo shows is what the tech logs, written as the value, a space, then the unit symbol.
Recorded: 9.6 bar
